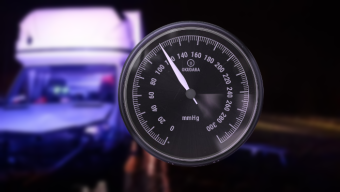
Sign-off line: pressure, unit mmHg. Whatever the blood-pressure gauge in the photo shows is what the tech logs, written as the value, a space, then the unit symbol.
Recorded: 120 mmHg
